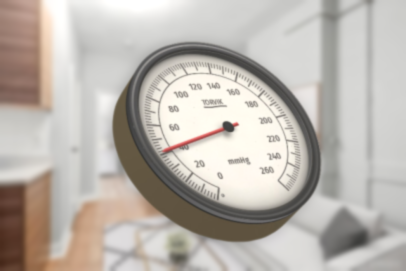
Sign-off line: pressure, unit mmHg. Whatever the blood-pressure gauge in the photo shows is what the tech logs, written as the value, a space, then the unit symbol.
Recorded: 40 mmHg
